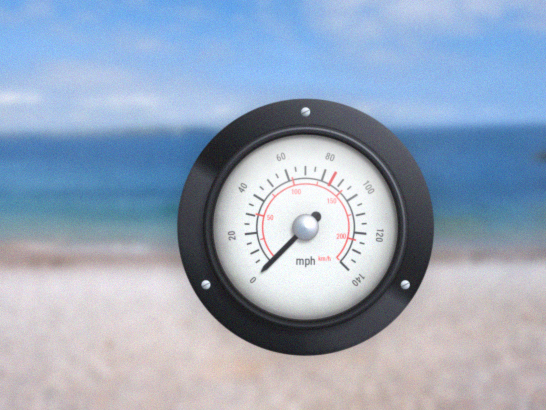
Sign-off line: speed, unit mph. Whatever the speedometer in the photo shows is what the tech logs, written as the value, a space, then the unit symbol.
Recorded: 0 mph
